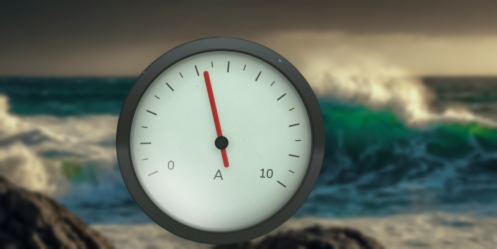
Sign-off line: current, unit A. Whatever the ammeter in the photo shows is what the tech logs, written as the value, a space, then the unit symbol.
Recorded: 4.25 A
